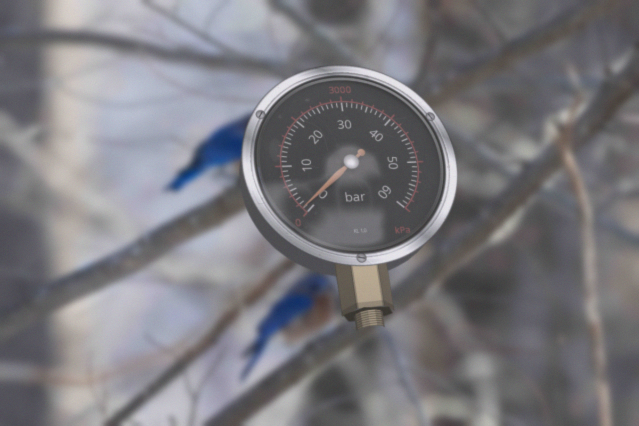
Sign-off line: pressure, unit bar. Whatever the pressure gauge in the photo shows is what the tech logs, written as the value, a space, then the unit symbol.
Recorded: 1 bar
